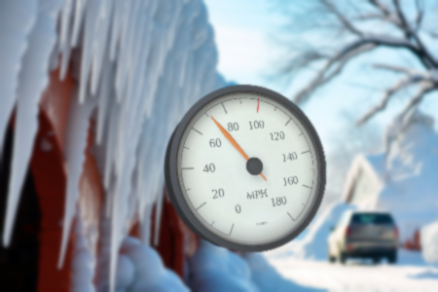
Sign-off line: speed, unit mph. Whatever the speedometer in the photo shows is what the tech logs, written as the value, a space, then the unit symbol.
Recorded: 70 mph
